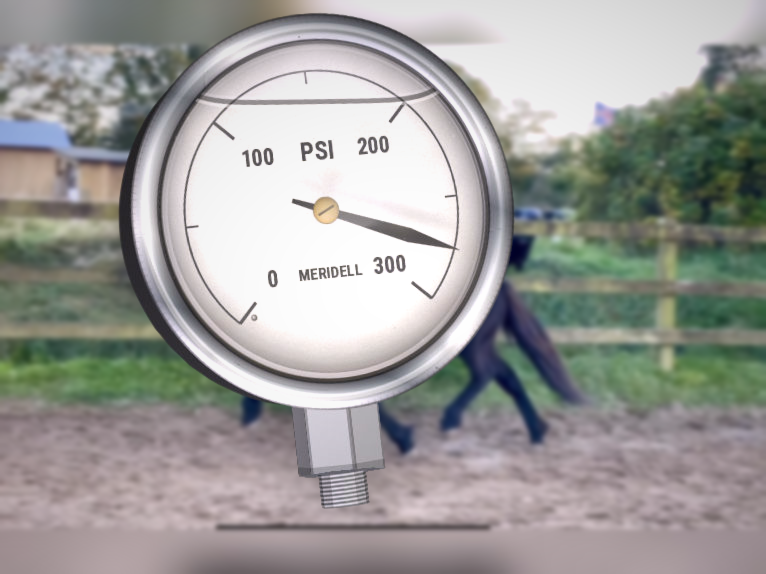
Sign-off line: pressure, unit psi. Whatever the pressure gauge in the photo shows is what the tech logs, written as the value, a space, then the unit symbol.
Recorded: 275 psi
